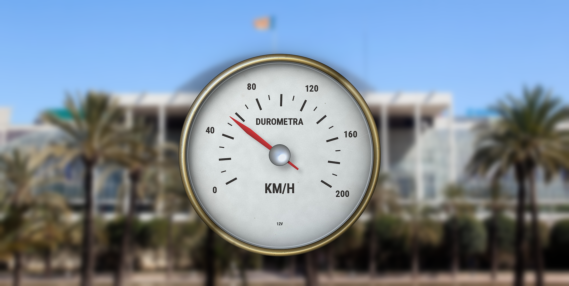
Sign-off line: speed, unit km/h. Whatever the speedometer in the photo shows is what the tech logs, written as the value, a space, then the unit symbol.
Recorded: 55 km/h
